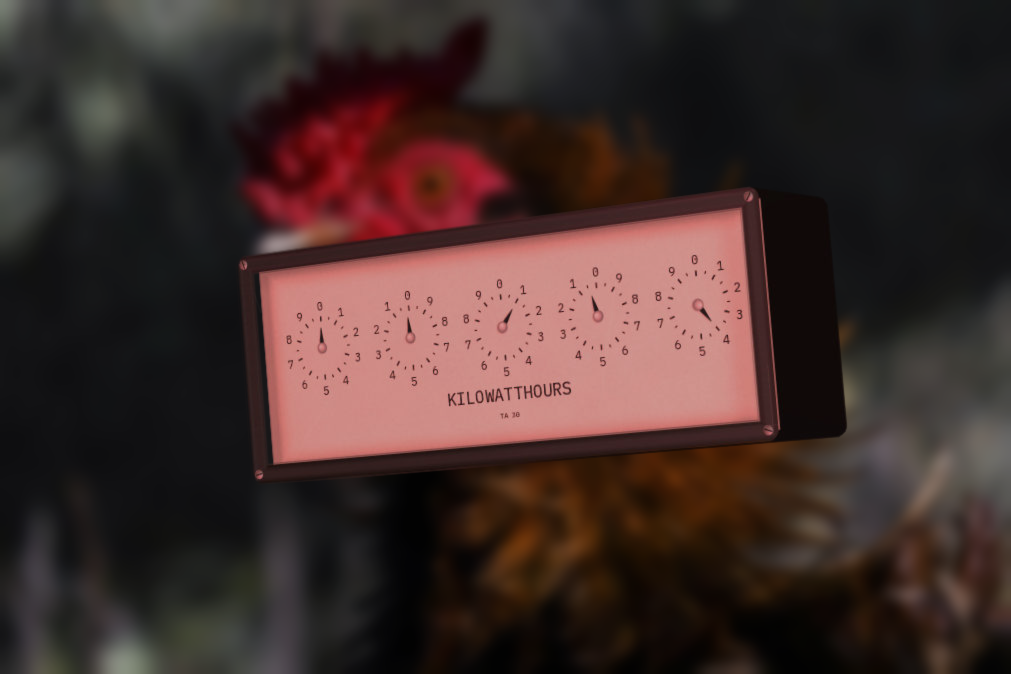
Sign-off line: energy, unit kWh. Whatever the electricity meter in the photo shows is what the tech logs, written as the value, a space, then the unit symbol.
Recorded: 104 kWh
